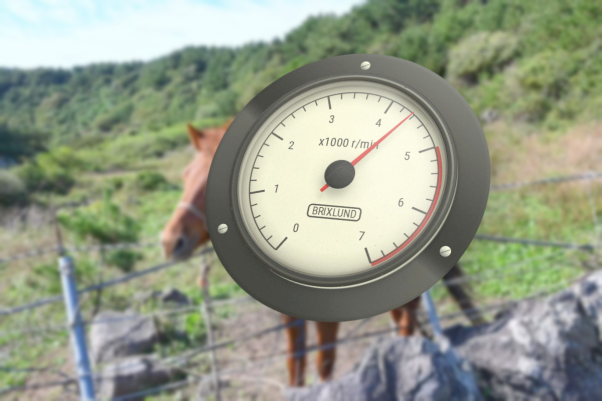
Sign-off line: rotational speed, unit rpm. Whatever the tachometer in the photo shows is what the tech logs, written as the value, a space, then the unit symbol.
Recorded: 4400 rpm
